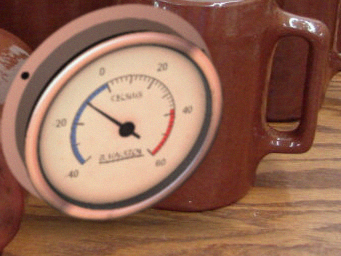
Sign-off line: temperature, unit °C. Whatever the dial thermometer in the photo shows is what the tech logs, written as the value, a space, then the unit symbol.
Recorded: -10 °C
